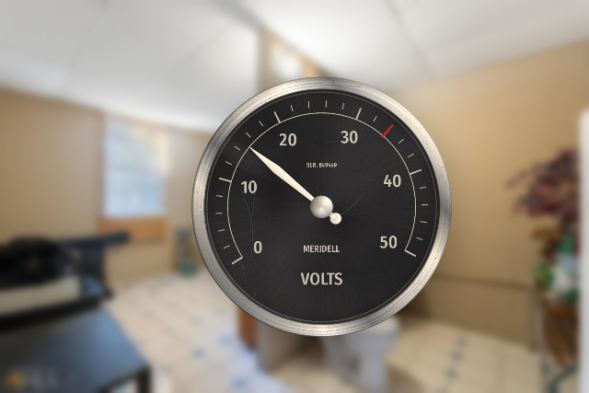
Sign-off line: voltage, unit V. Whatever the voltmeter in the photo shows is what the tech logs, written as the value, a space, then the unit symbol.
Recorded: 15 V
